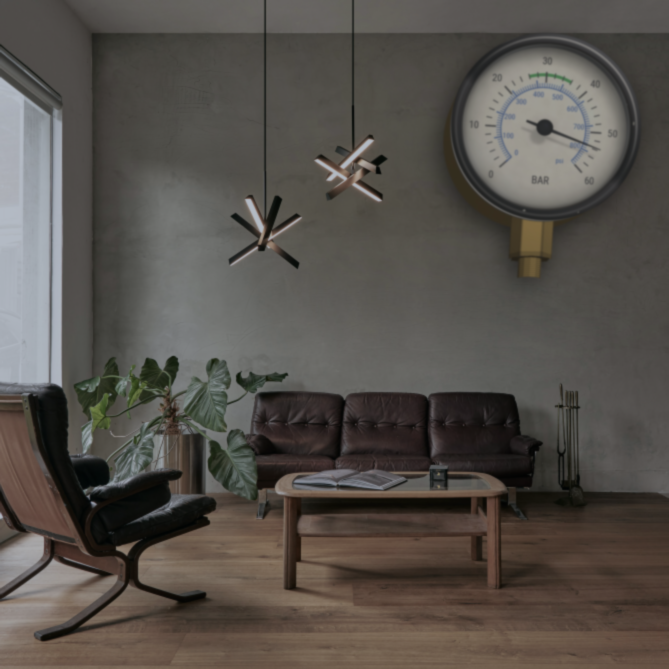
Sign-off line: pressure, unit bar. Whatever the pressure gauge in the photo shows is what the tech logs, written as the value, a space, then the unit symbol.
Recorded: 54 bar
